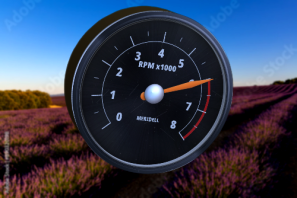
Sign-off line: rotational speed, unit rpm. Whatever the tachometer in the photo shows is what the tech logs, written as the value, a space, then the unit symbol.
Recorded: 6000 rpm
